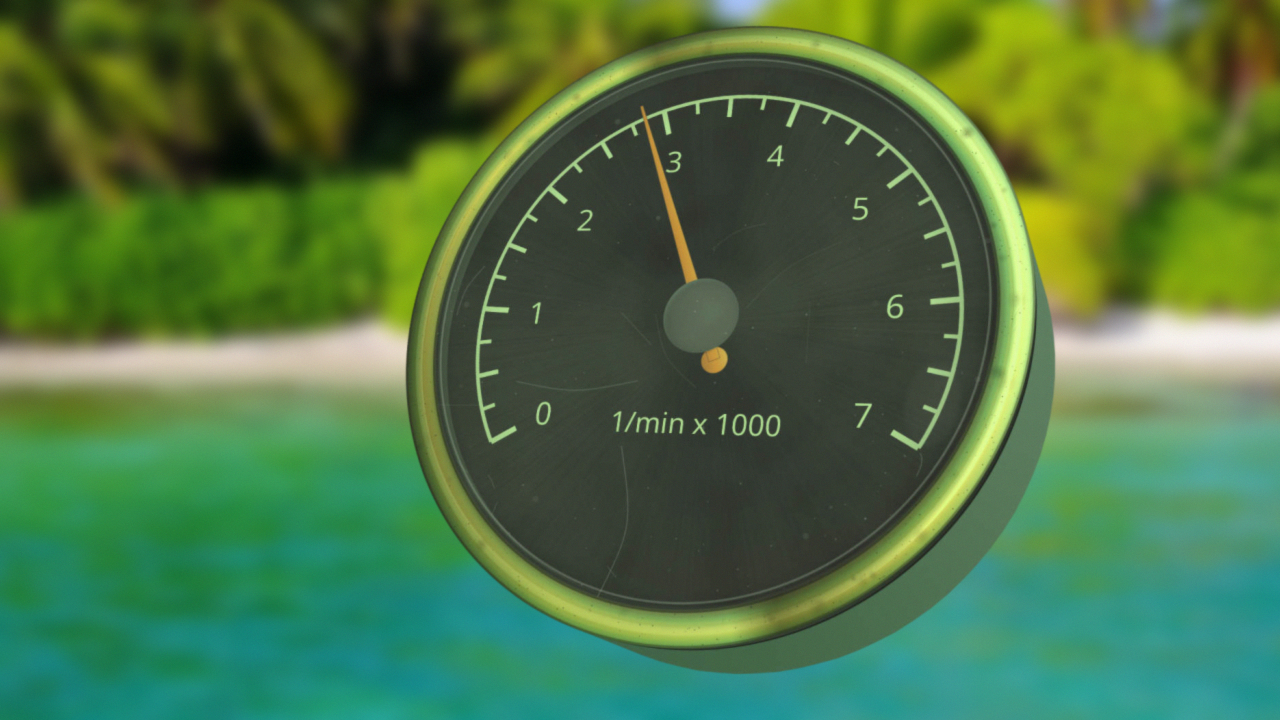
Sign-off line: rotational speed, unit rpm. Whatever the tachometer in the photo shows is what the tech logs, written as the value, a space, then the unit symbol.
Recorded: 2875 rpm
